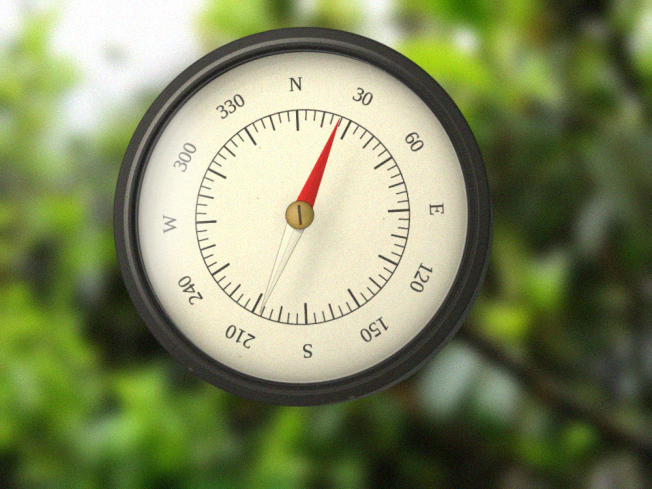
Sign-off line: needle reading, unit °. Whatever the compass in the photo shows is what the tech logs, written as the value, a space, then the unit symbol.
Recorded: 25 °
